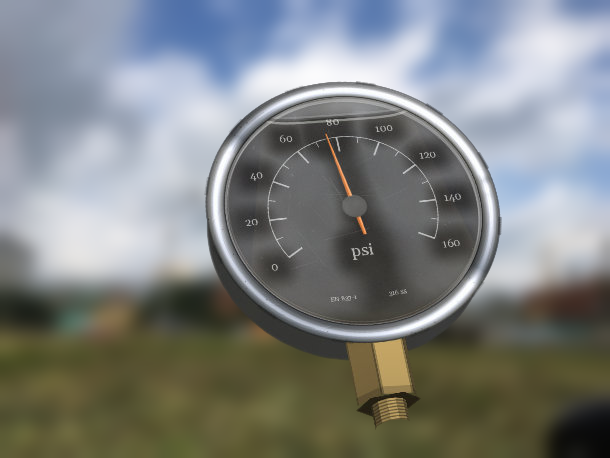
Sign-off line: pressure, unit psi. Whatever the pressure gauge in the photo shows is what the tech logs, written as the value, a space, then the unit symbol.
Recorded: 75 psi
